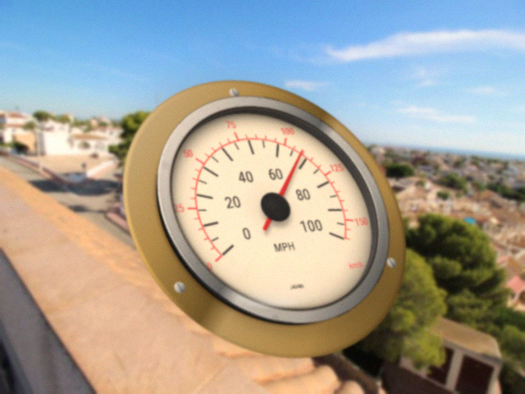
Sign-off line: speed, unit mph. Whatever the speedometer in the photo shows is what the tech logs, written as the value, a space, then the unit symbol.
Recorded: 67.5 mph
